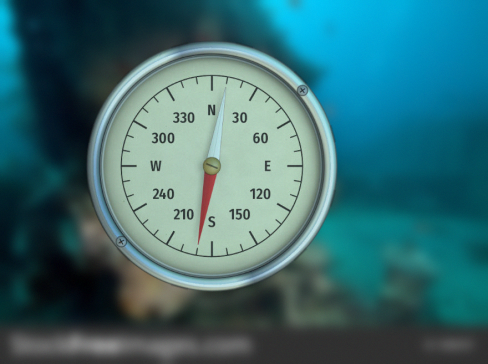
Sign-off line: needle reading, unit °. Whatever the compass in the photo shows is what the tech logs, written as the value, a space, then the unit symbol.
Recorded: 190 °
